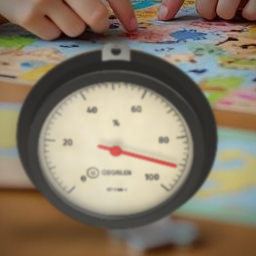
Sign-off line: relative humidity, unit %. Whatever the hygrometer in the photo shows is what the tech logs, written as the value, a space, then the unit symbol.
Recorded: 90 %
